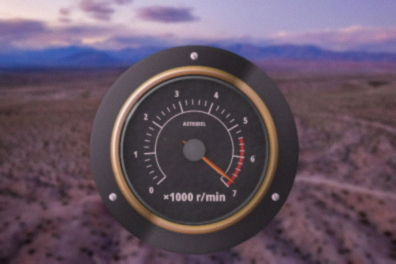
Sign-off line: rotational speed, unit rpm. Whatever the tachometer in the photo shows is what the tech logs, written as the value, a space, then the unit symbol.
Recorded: 6800 rpm
